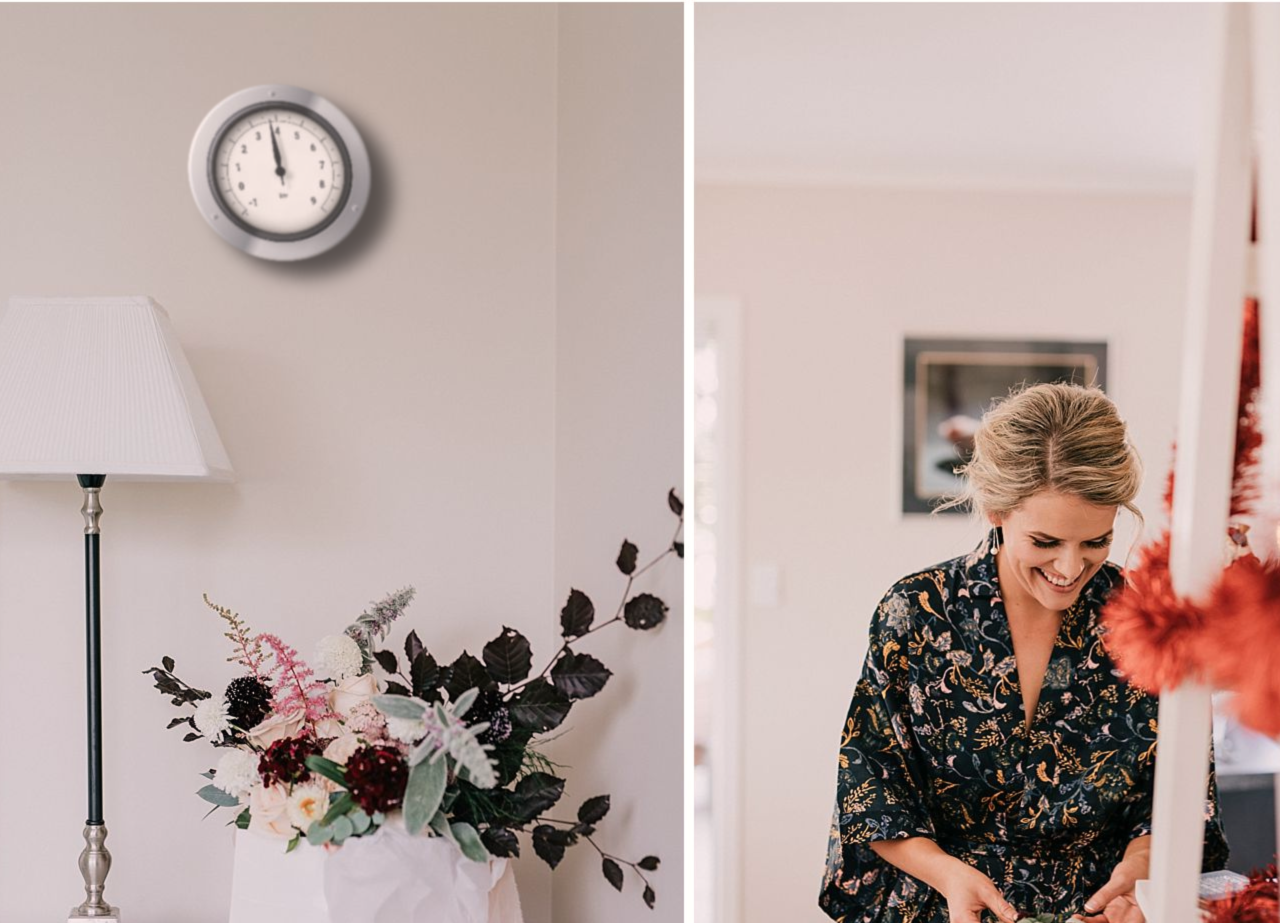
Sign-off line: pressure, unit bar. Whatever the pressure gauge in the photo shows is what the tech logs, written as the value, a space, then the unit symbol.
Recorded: 3.75 bar
